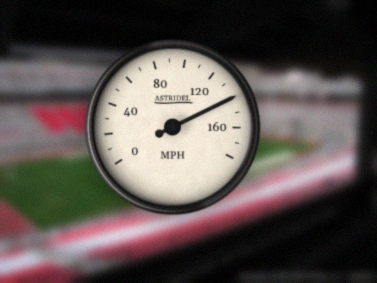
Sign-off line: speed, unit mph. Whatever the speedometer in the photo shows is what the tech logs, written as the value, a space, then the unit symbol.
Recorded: 140 mph
